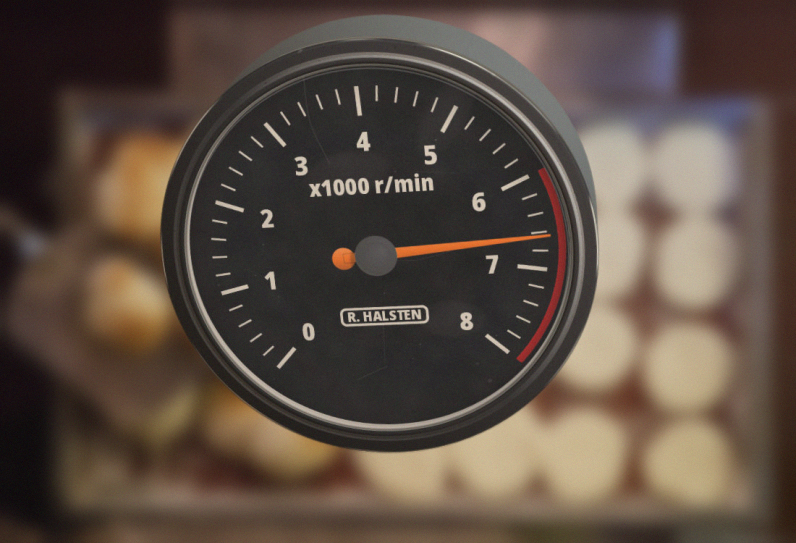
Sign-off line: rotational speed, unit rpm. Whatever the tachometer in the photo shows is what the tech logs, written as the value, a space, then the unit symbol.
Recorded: 6600 rpm
